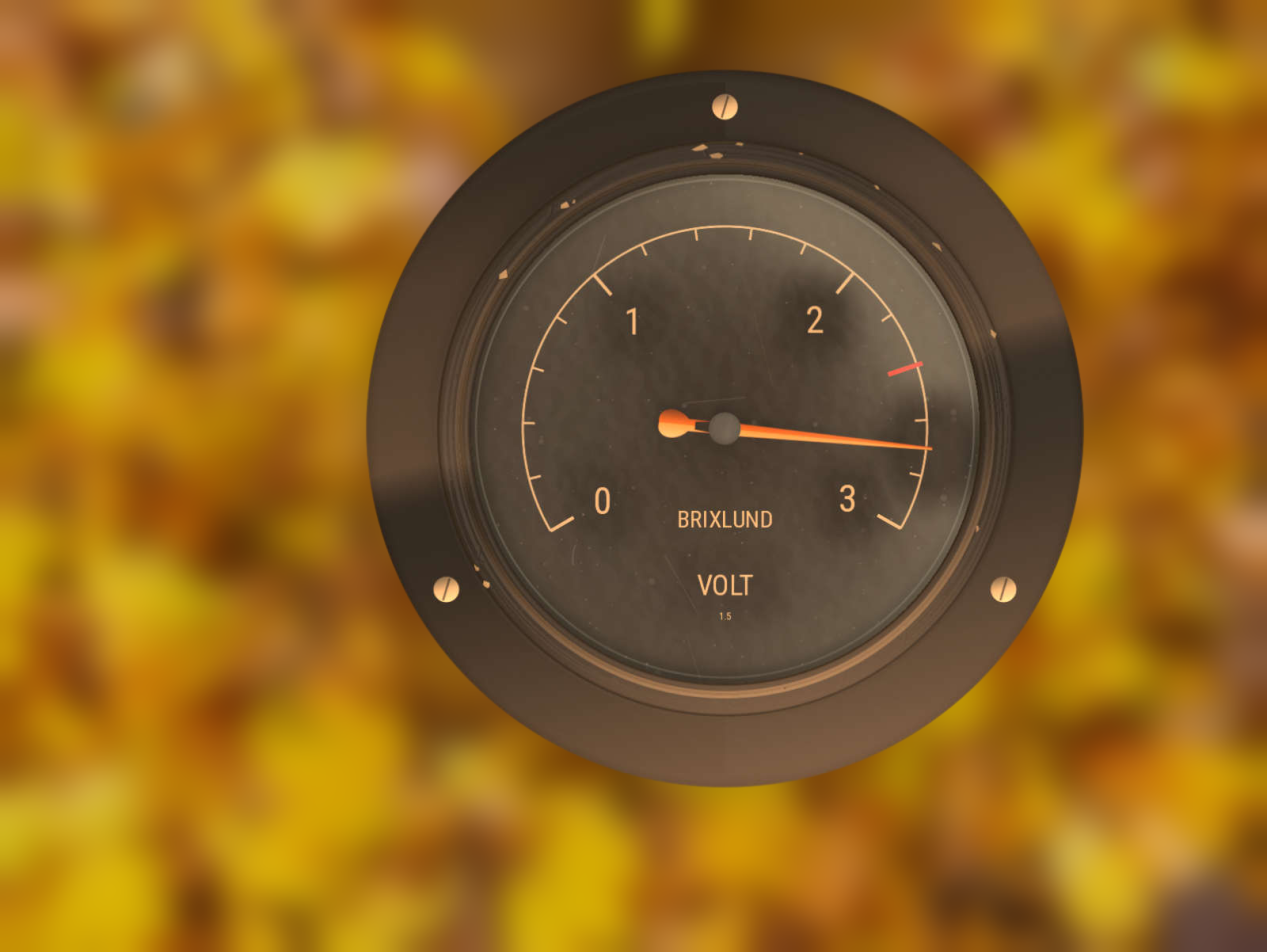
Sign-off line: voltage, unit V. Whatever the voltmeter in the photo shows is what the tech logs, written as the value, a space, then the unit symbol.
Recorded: 2.7 V
